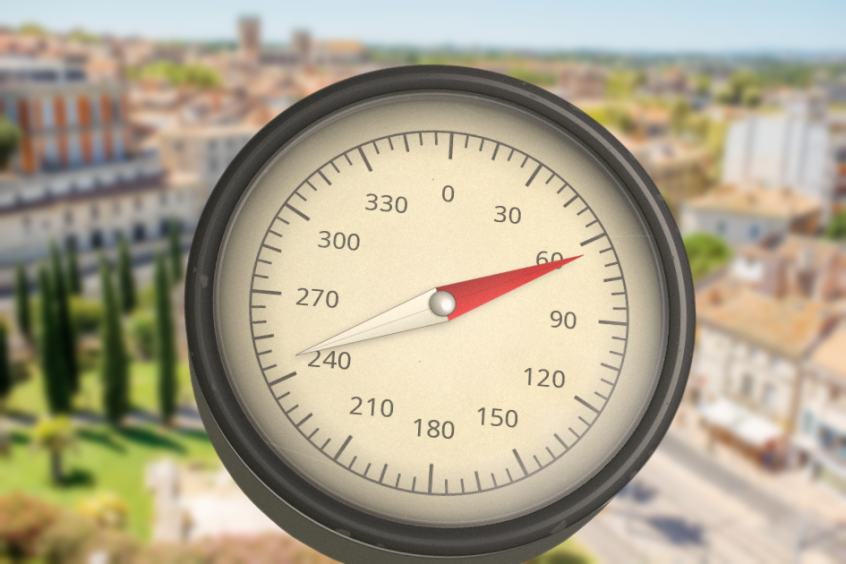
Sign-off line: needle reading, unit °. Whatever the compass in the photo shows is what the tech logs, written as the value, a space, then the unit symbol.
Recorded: 65 °
